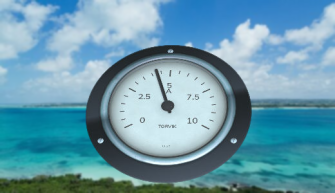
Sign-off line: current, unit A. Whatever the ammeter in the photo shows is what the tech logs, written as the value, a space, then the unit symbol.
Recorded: 4.25 A
